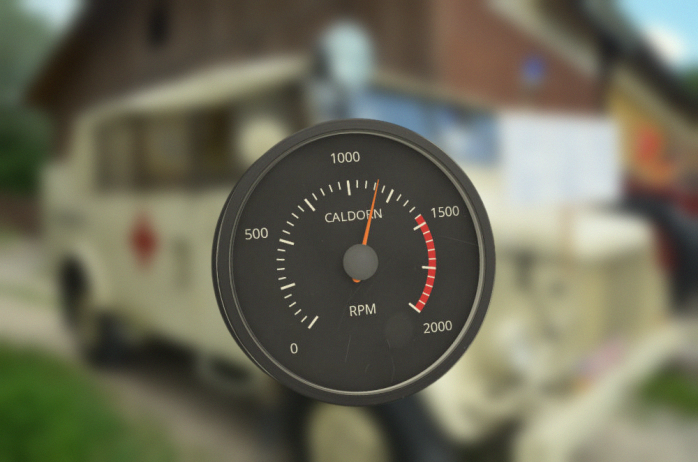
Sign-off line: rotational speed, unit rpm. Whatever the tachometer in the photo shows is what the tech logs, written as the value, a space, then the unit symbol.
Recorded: 1150 rpm
